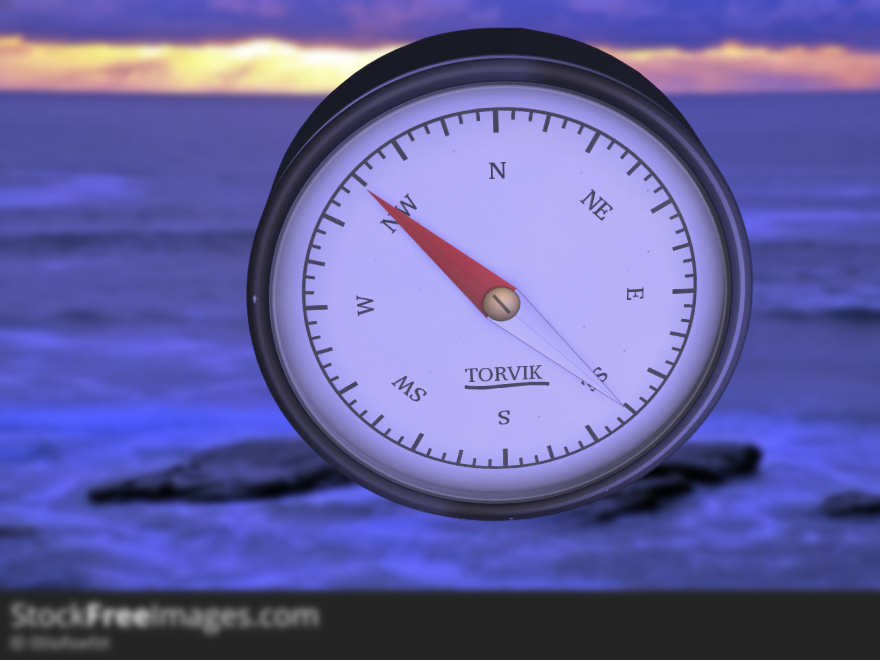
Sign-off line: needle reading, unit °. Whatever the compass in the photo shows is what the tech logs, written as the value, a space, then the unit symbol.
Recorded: 315 °
